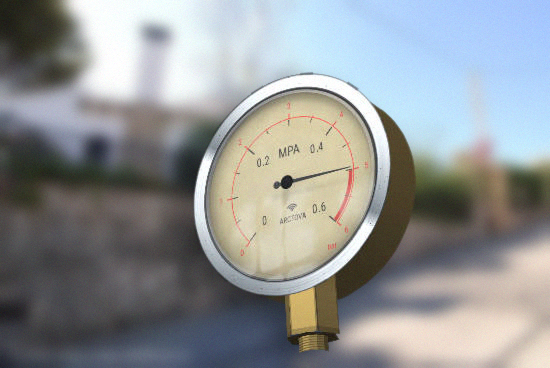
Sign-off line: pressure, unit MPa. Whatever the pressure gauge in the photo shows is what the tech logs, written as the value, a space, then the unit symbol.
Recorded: 0.5 MPa
